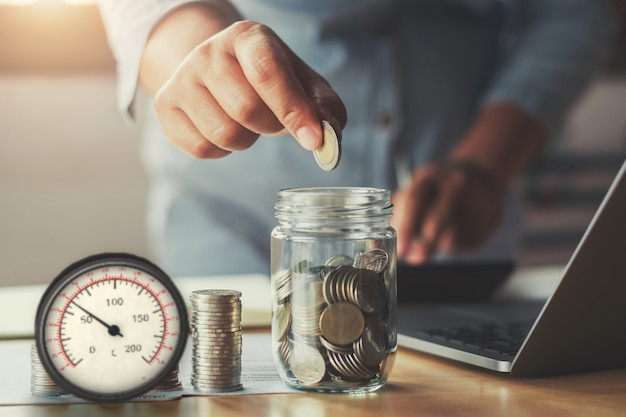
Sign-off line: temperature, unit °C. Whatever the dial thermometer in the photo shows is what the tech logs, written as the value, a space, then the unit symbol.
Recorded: 60 °C
